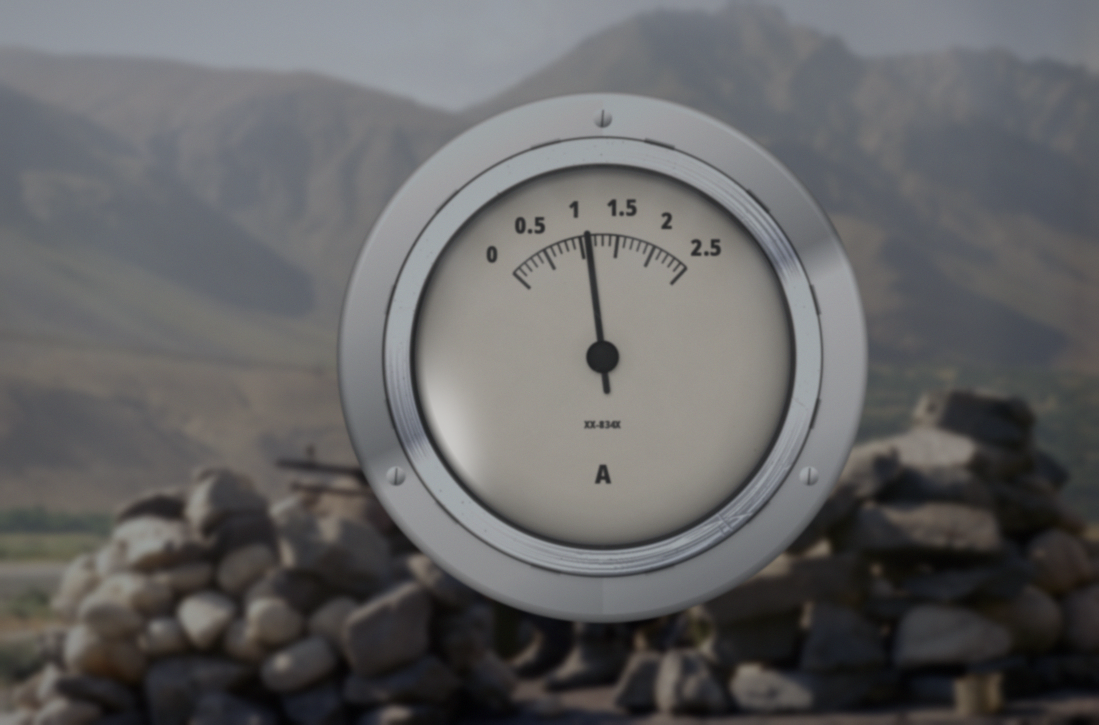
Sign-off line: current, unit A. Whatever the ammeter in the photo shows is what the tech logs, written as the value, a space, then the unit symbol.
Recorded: 1.1 A
